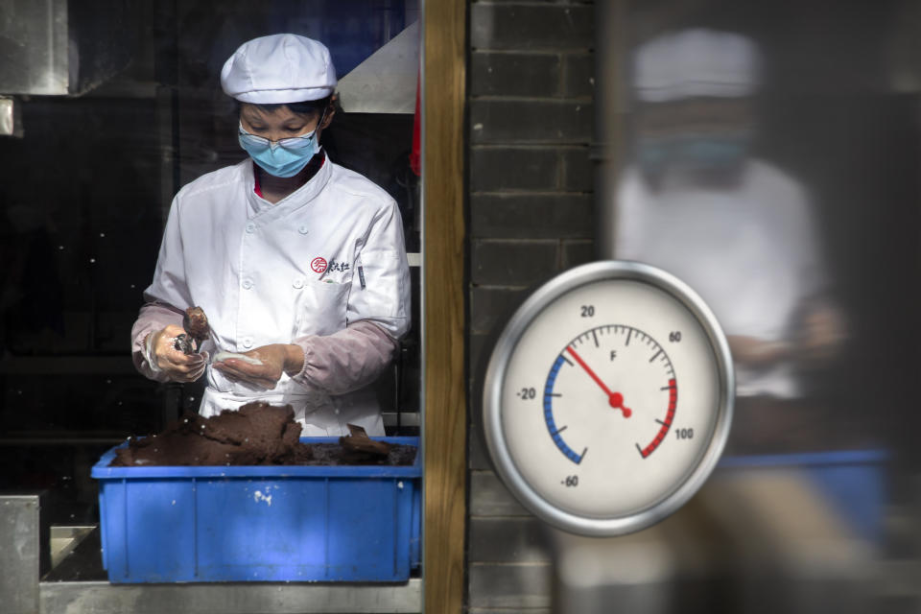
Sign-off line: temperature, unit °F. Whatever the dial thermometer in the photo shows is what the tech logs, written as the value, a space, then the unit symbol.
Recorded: 4 °F
